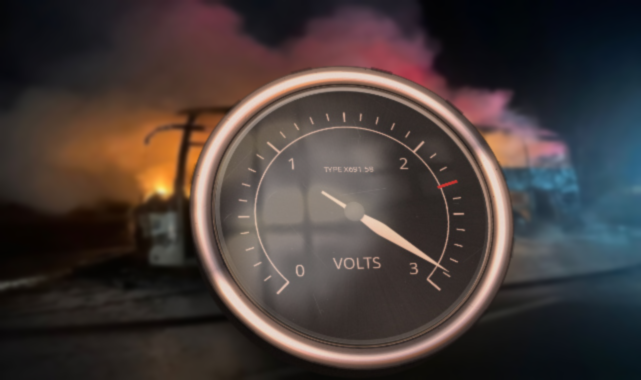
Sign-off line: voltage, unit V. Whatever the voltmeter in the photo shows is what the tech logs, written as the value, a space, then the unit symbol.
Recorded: 2.9 V
